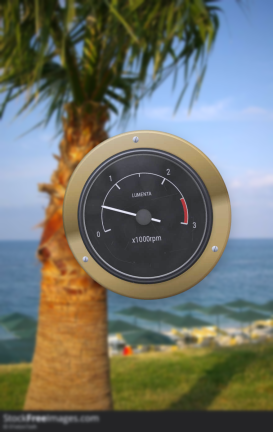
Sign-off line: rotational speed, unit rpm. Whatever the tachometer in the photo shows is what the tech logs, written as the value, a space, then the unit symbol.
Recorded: 500 rpm
